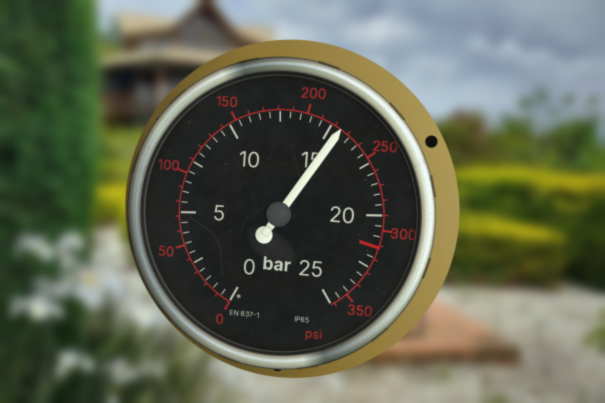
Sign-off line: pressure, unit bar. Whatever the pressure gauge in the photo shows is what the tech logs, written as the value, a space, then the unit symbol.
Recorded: 15.5 bar
